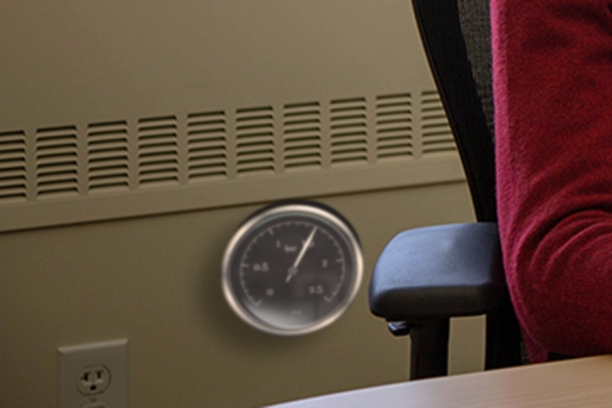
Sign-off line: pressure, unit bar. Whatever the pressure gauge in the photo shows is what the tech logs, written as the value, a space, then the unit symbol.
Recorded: 1.5 bar
